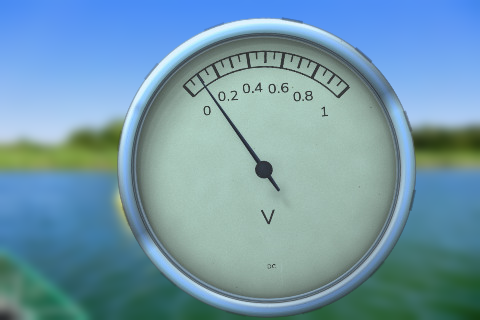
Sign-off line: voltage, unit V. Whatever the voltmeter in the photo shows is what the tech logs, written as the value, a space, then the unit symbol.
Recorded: 0.1 V
